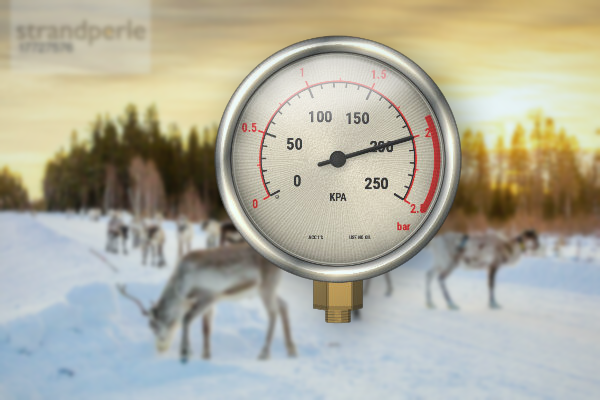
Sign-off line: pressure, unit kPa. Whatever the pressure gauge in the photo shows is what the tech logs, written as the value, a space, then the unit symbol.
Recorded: 200 kPa
